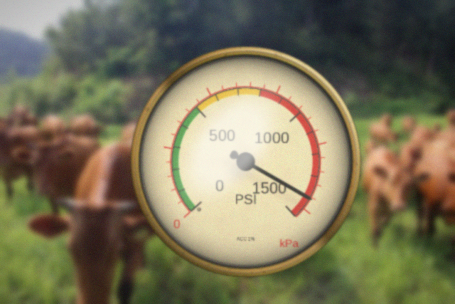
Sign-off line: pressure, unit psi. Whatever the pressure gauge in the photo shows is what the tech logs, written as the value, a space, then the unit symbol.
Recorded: 1400 psi
